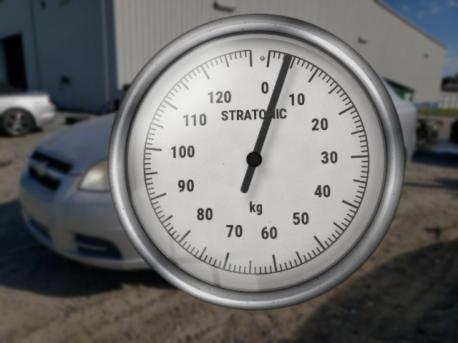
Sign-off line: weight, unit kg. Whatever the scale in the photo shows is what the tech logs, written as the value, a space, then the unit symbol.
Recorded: 4 kg
